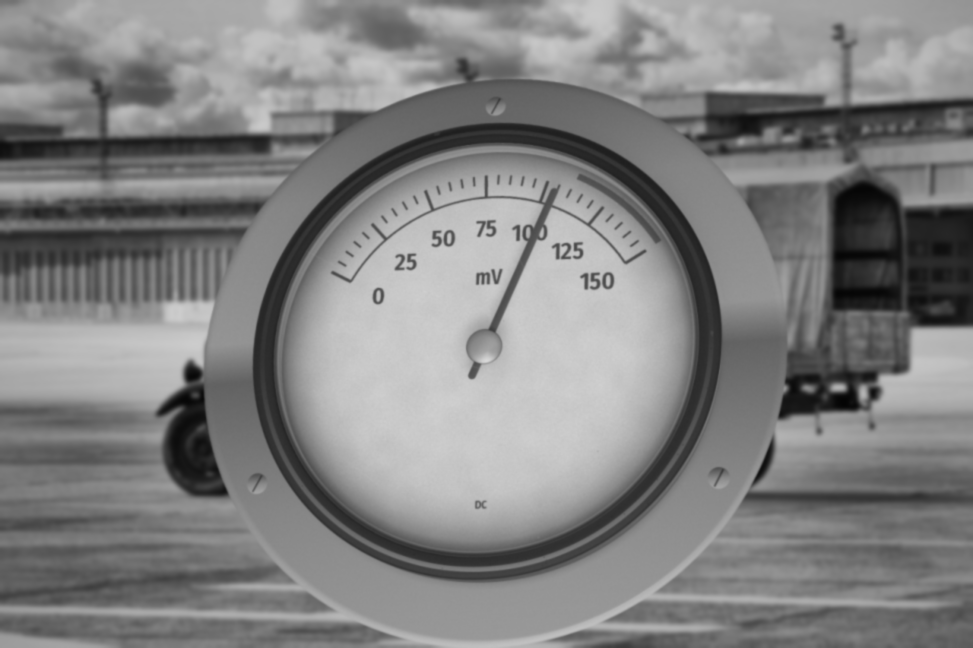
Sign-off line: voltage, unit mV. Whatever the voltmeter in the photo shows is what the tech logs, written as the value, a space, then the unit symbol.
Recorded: 105 mV
